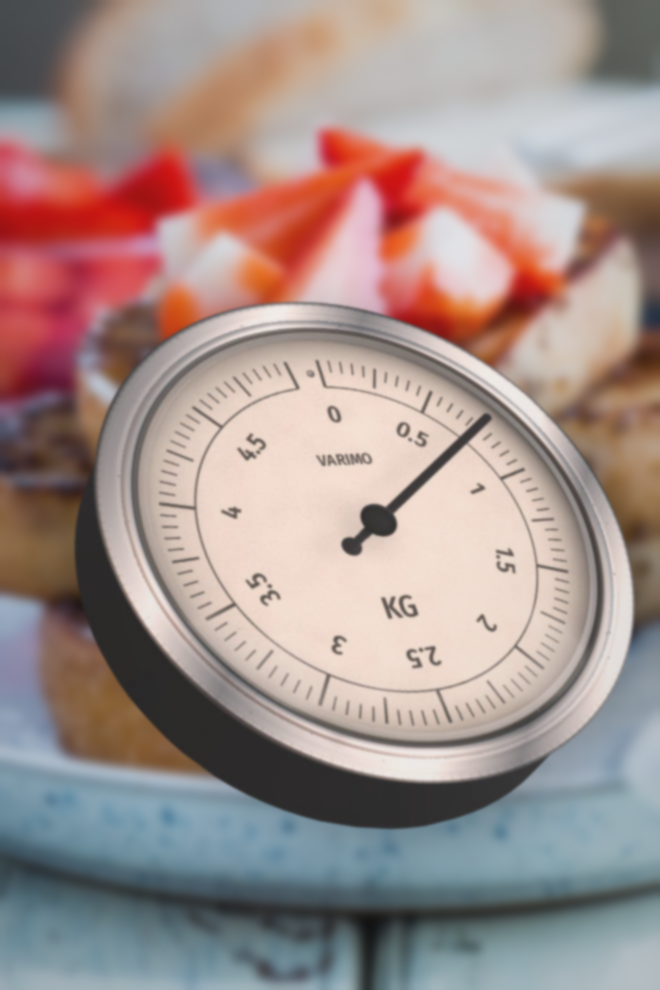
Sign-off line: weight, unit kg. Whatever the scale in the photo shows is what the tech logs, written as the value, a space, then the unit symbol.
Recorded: 0.75 kg
